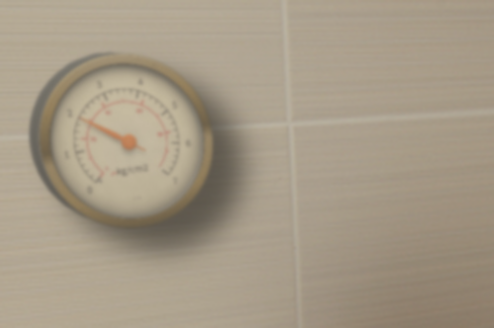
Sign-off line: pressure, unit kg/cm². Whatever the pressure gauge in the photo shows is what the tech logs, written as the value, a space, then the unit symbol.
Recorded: 2 kg/cm²
